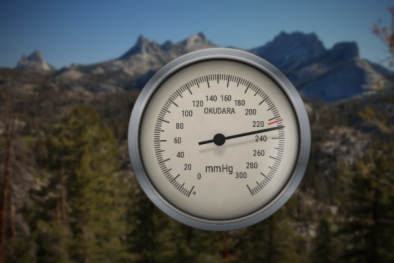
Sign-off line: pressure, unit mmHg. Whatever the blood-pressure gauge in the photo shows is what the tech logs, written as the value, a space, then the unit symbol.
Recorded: 230 mmHg
